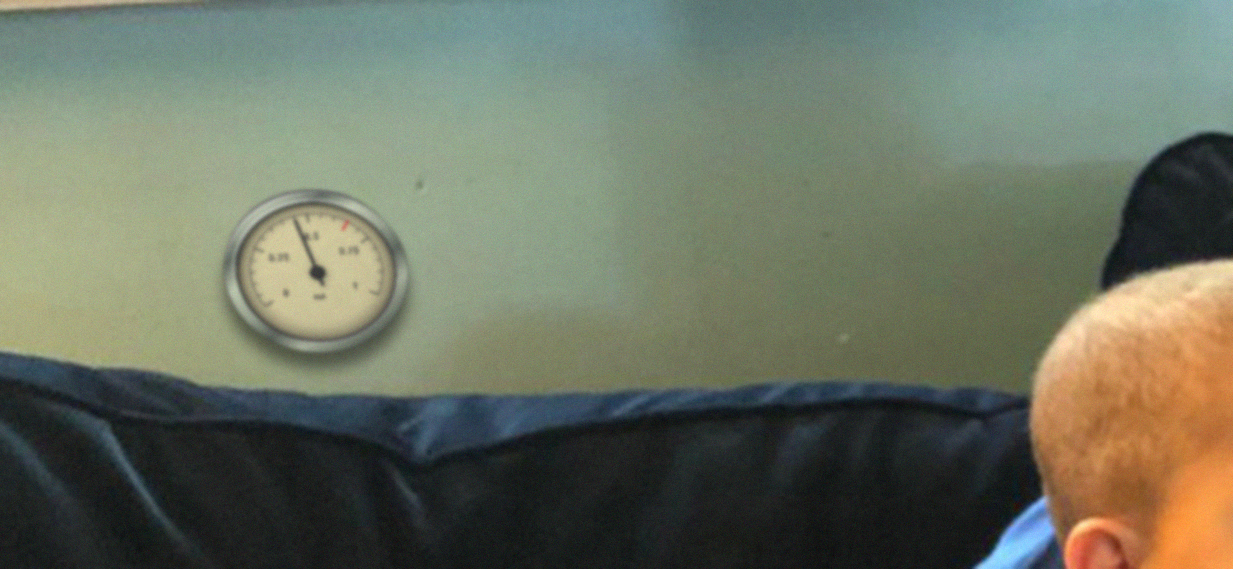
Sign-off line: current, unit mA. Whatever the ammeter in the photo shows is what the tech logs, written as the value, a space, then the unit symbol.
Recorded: 0.45 mA
